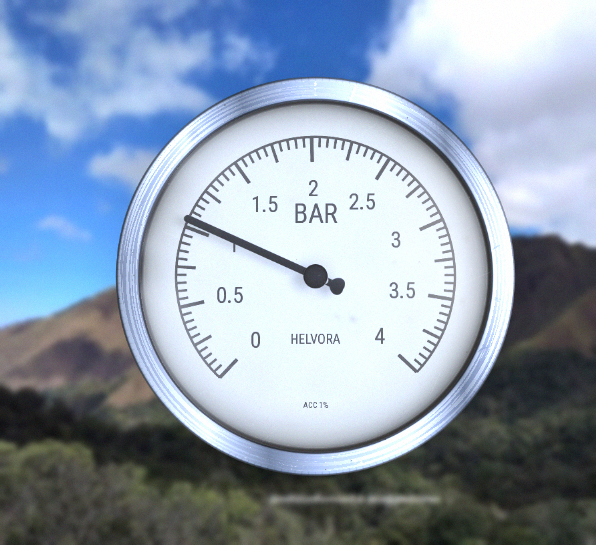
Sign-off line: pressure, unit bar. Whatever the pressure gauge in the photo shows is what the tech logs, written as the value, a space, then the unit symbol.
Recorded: 1.05 bar
